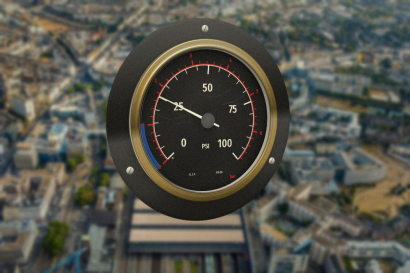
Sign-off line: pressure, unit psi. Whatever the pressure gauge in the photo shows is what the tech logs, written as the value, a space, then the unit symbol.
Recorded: 25 psi
